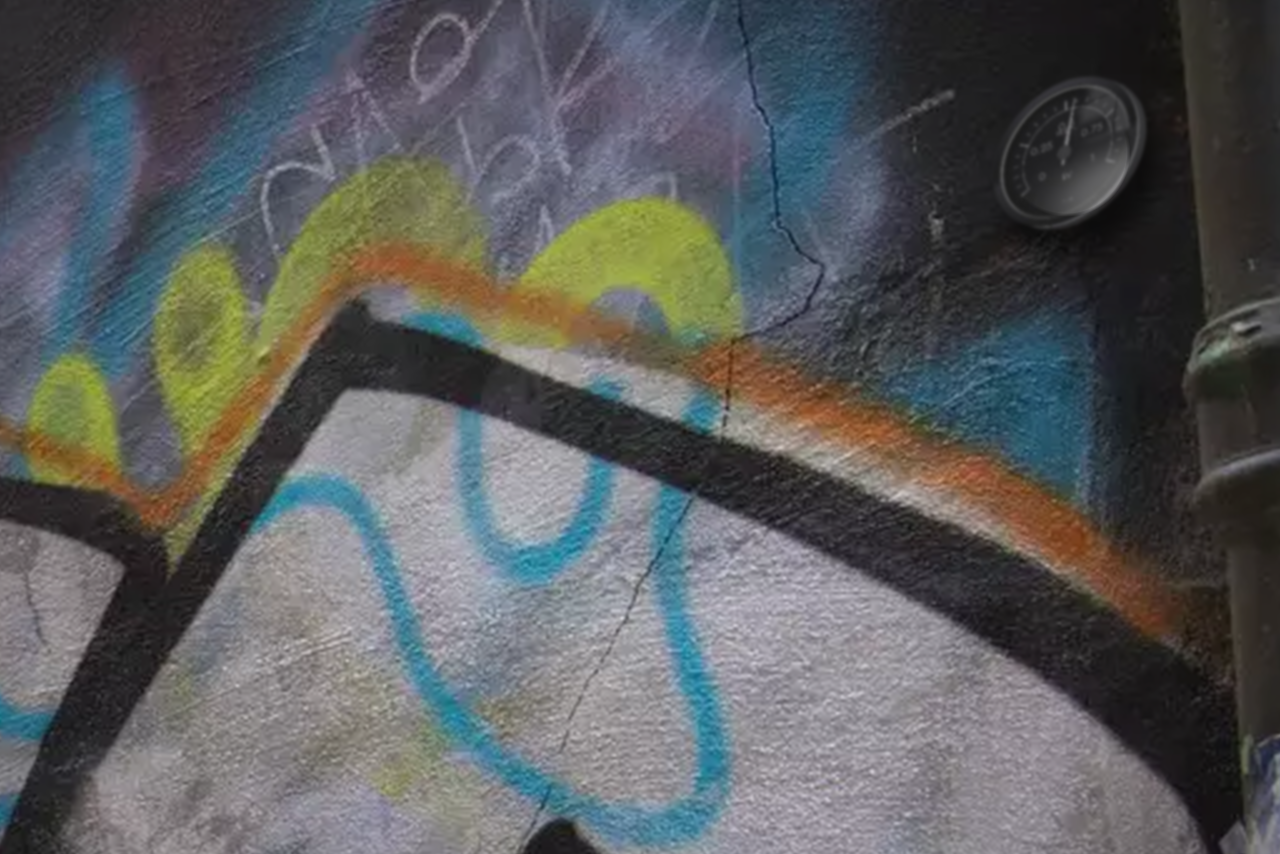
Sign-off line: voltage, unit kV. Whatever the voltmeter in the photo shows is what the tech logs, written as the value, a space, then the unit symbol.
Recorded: 0.55 kV
